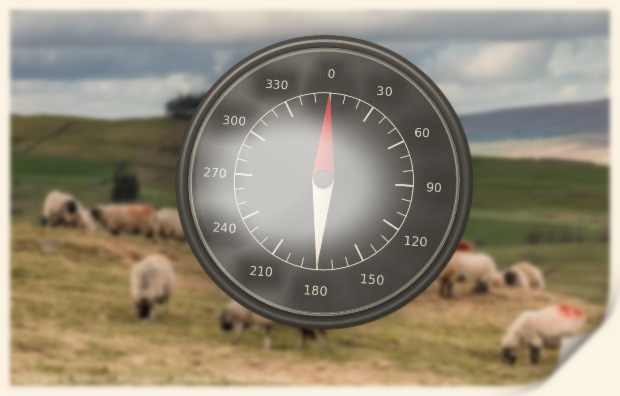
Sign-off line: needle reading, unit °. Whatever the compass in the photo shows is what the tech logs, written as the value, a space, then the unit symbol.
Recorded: 0 °
